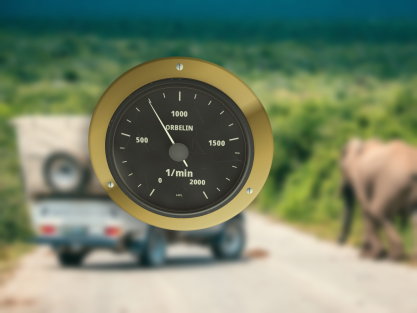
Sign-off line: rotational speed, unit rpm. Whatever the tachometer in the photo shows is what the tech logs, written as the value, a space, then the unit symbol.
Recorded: 800 rpm
